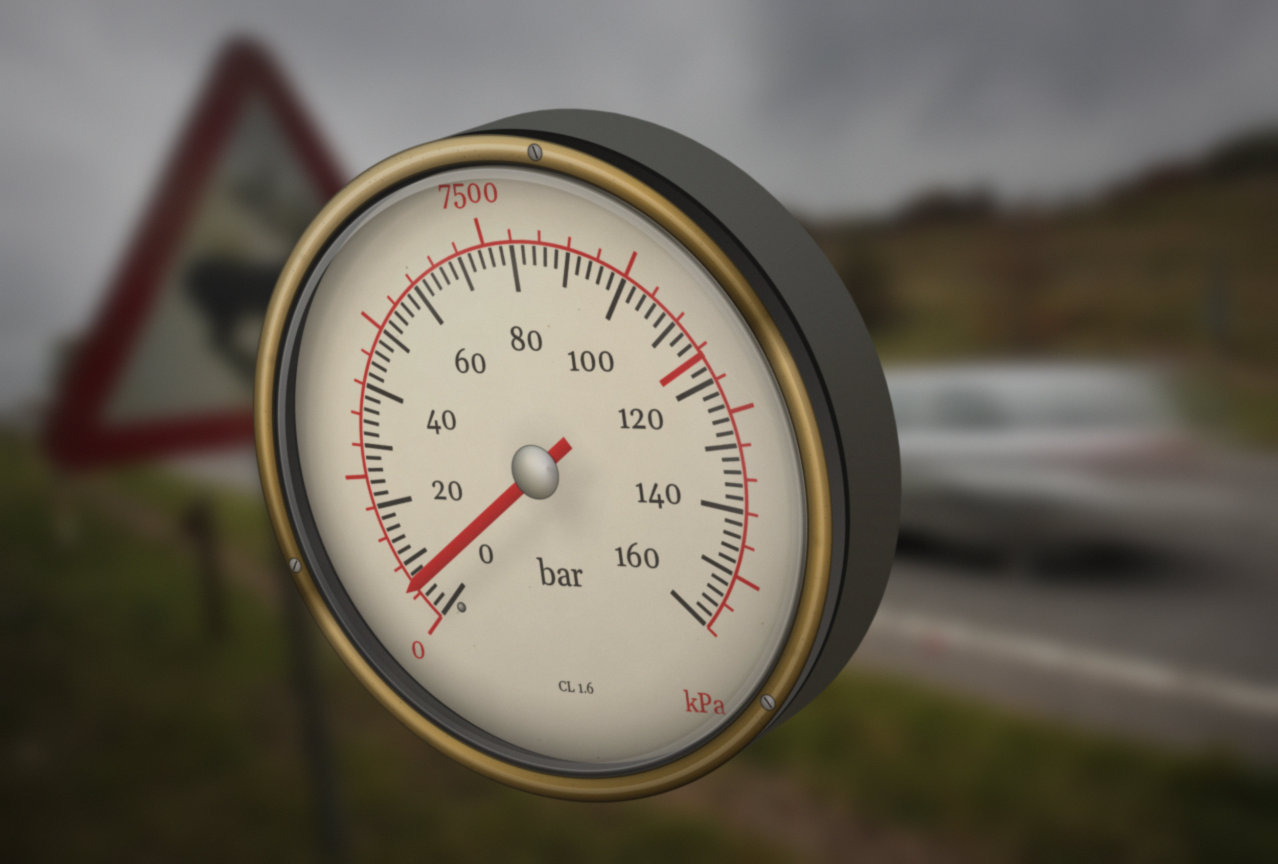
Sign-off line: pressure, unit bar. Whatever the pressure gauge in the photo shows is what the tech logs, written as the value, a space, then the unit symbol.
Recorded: 6 bar
